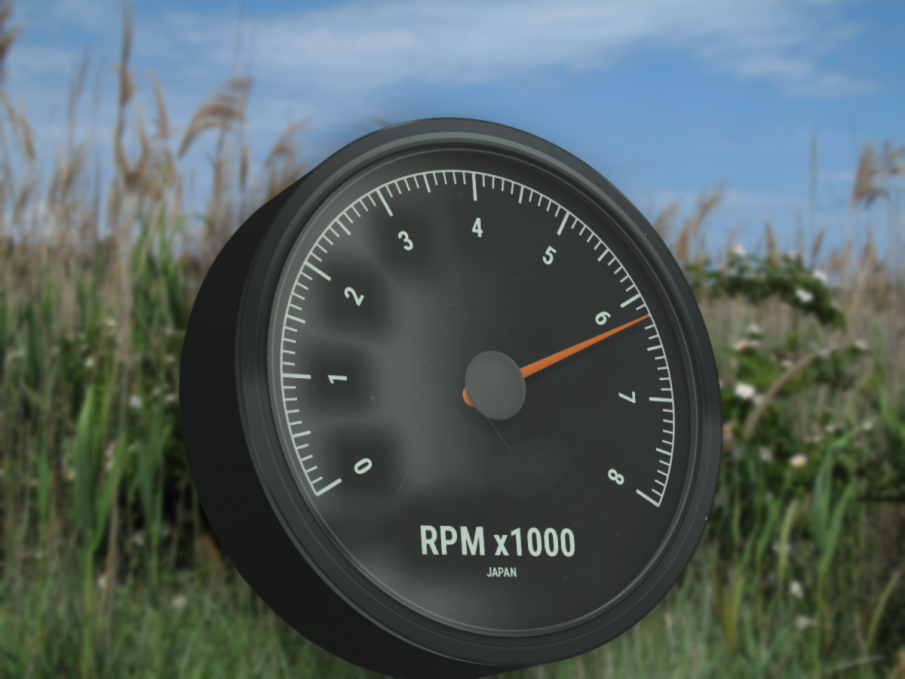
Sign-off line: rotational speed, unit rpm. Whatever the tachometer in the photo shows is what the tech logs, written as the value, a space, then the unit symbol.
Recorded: 6200 rpm
